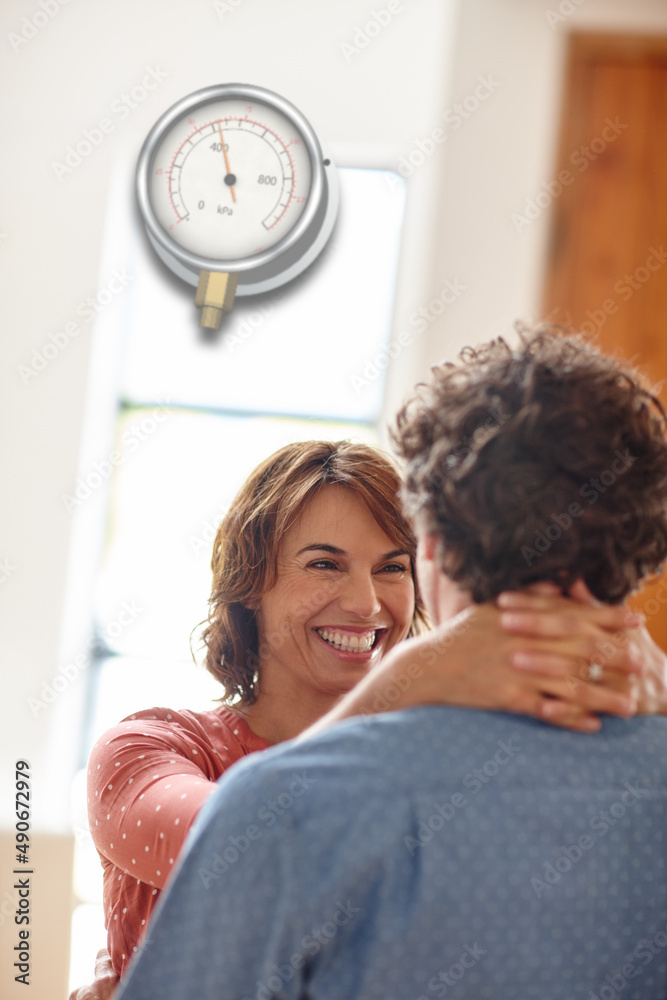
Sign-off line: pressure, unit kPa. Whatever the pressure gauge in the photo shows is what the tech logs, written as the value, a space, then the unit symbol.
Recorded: 425 kPa
